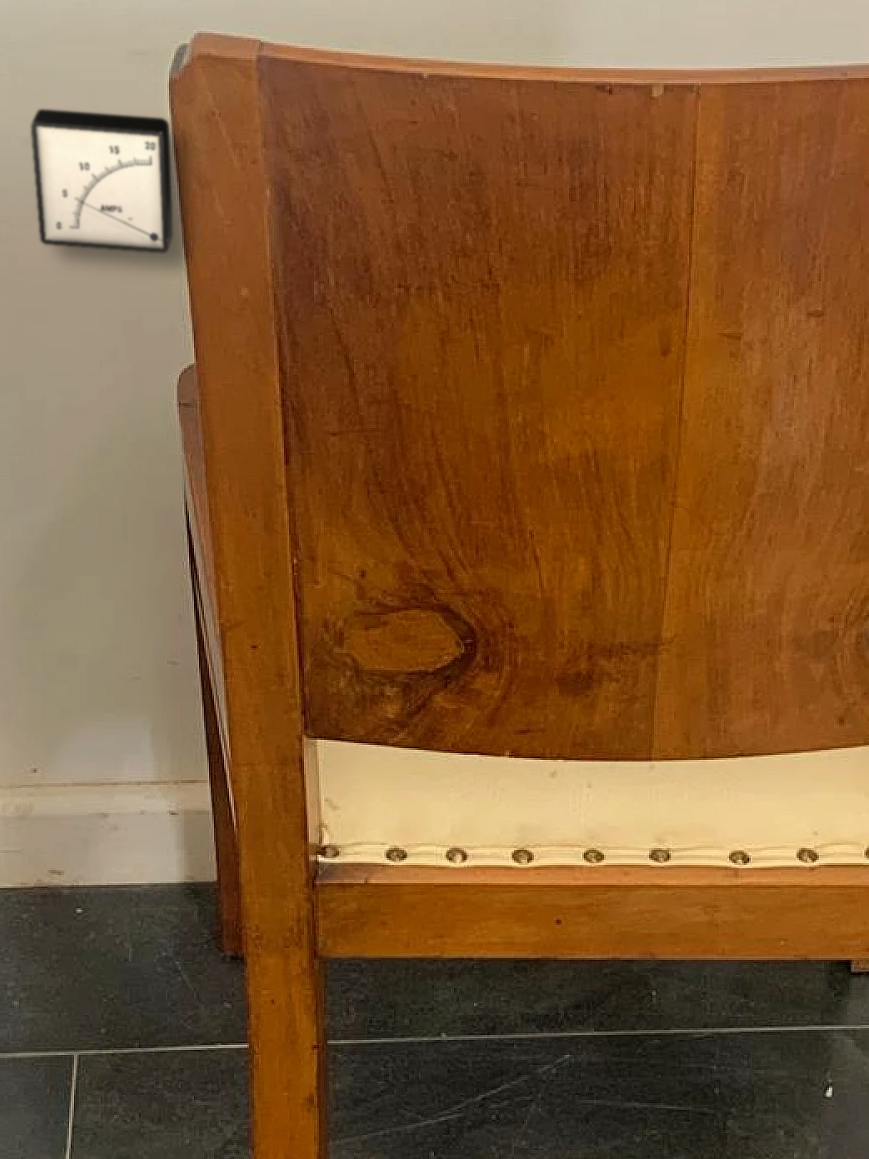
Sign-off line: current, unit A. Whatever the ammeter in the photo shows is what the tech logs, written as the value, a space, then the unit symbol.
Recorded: 5 A
